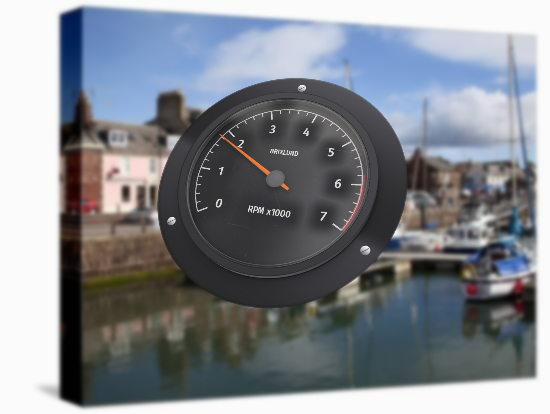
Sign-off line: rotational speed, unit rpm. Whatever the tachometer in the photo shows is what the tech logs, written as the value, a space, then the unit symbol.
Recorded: 1800 rpm
